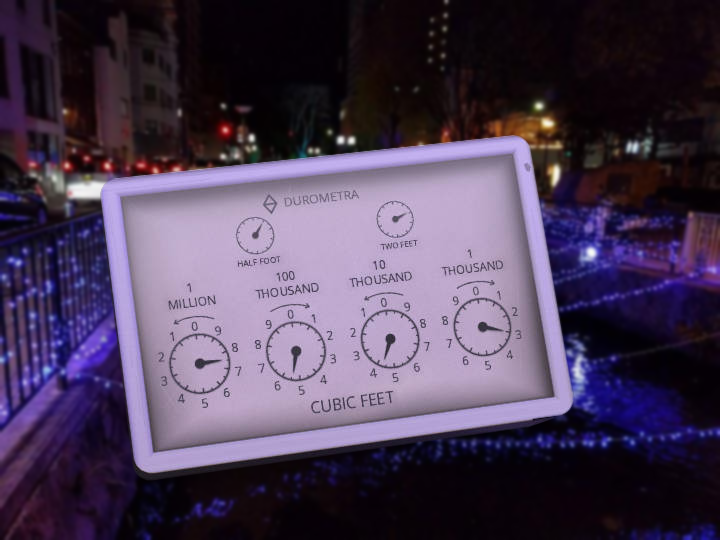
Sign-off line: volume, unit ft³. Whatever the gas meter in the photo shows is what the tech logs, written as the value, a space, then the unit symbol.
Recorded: 754300 ft³
